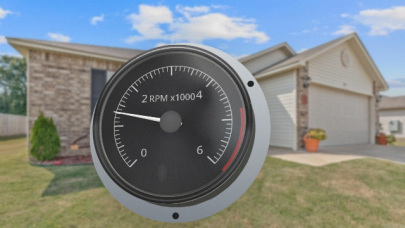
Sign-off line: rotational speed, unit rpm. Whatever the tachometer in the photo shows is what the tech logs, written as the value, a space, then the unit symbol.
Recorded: 1300 rpm
